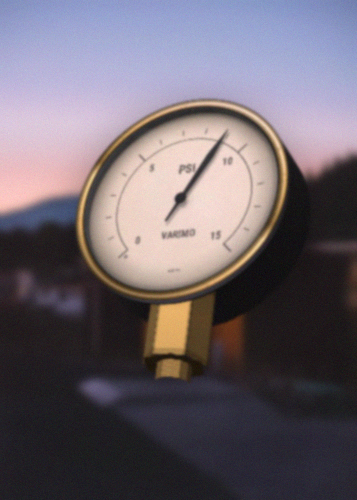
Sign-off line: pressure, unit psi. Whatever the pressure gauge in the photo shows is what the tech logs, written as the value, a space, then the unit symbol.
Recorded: 9 psi
